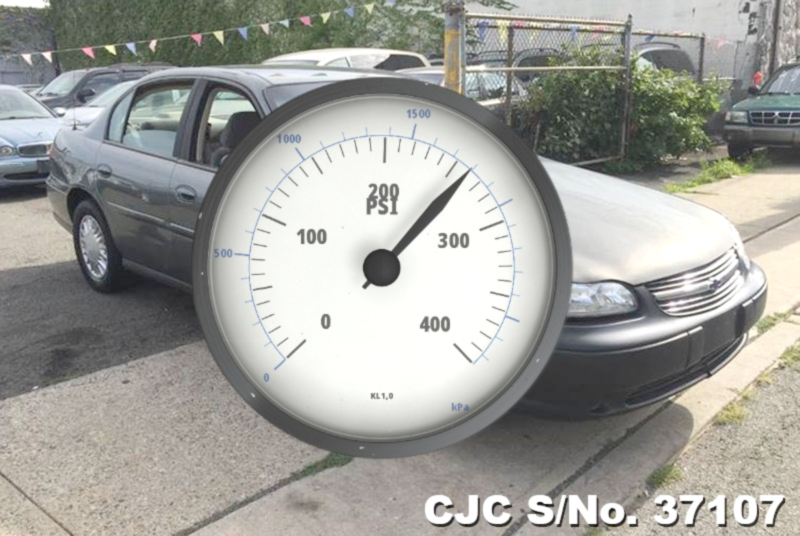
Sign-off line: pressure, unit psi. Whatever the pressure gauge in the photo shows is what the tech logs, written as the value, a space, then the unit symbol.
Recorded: 260 psi
